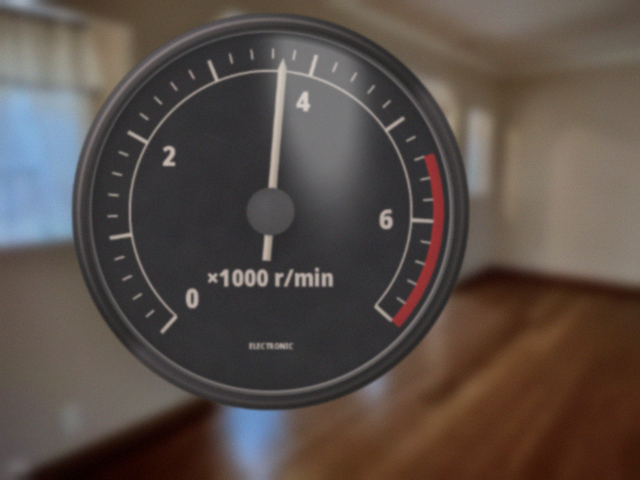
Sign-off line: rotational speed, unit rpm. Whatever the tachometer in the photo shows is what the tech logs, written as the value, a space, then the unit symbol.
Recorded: 3700 rpm
